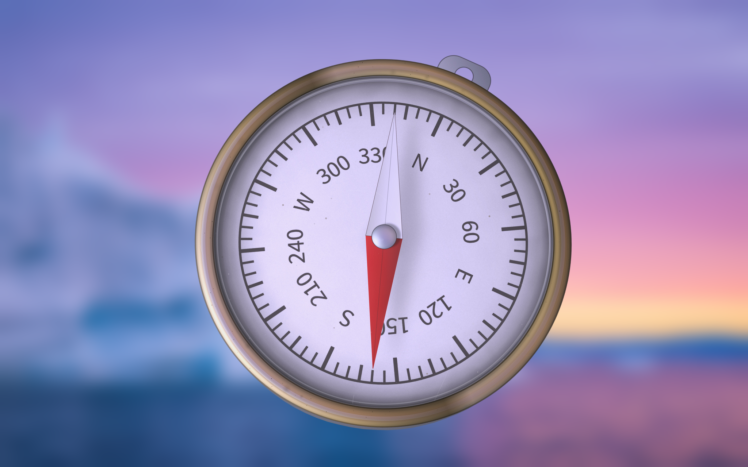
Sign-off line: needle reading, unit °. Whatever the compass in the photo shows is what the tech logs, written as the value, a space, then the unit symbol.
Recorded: 160 °
